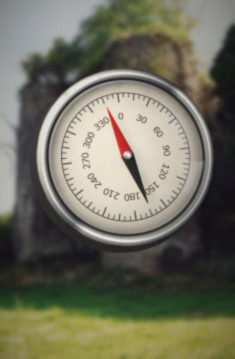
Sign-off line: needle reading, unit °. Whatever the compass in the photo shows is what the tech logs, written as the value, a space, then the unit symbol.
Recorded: 345 °
